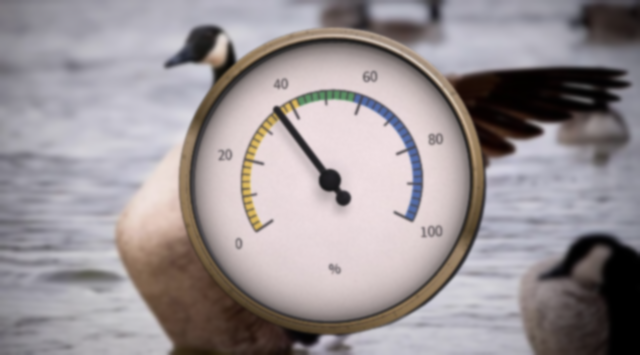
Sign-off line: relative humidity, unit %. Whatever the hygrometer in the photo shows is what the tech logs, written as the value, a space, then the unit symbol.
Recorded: 36 %
